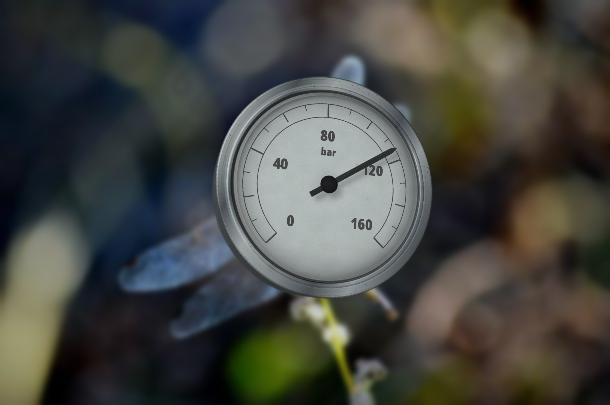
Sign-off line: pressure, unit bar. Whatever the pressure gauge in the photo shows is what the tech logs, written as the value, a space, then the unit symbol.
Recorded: 115 bar
